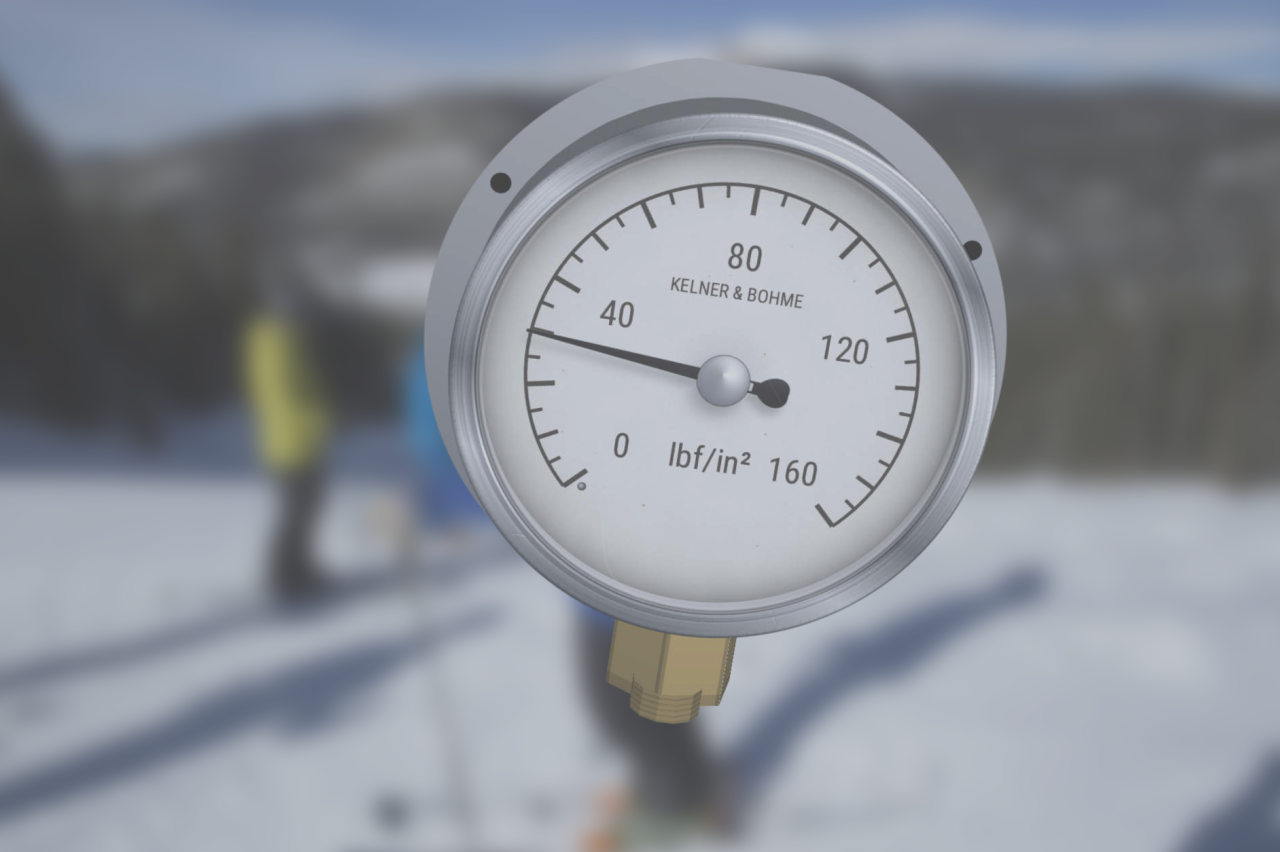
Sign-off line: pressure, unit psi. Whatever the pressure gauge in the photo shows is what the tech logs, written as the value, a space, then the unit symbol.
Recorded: 30 psi
